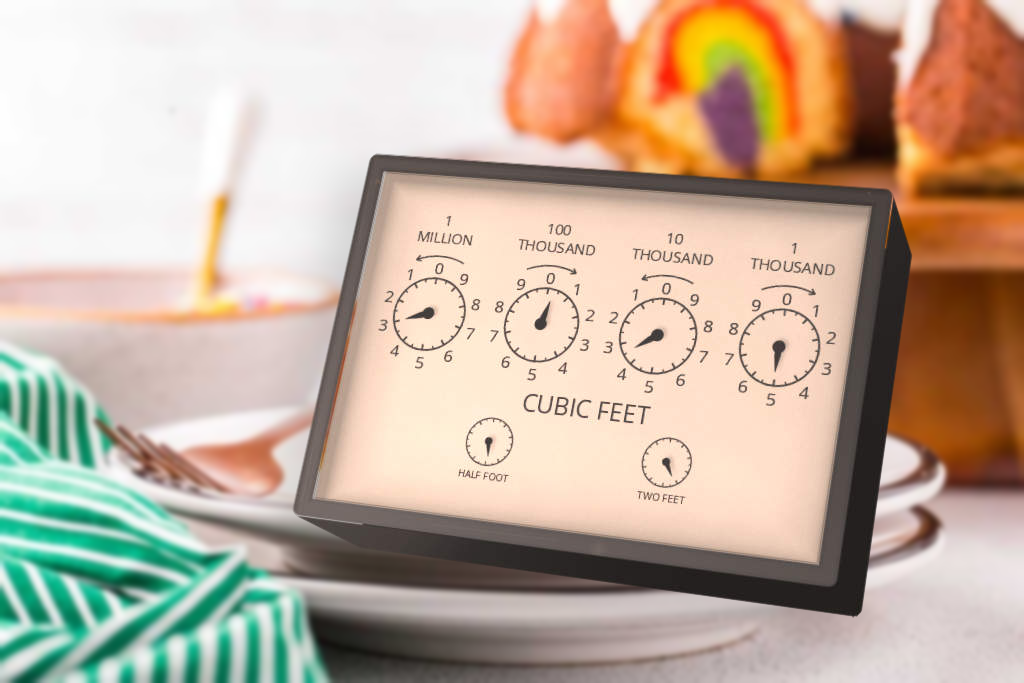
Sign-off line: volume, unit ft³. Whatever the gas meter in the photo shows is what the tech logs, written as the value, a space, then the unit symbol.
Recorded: 303500 ft³
